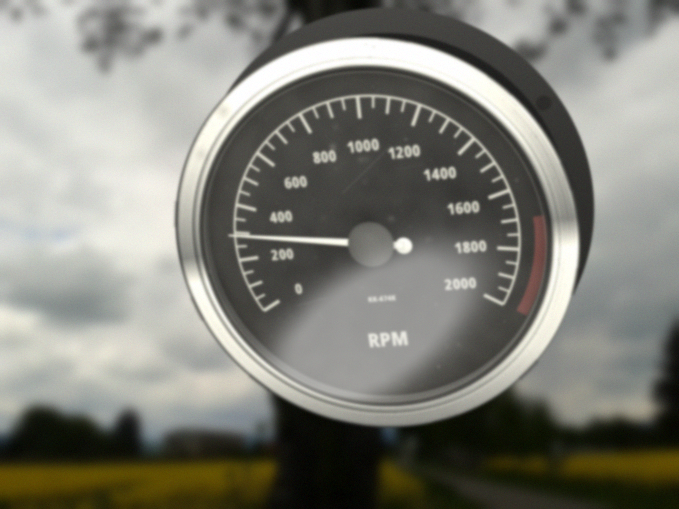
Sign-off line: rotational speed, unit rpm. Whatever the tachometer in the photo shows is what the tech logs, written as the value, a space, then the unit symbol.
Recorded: 300 rpm
